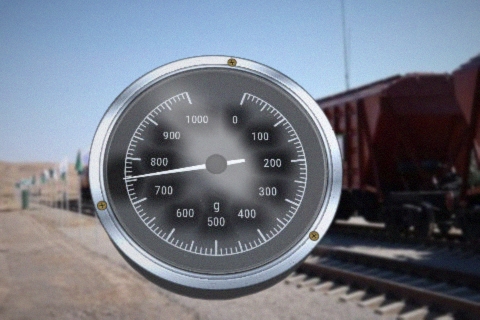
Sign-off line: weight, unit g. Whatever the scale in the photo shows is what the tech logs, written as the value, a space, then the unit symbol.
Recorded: 750 g
